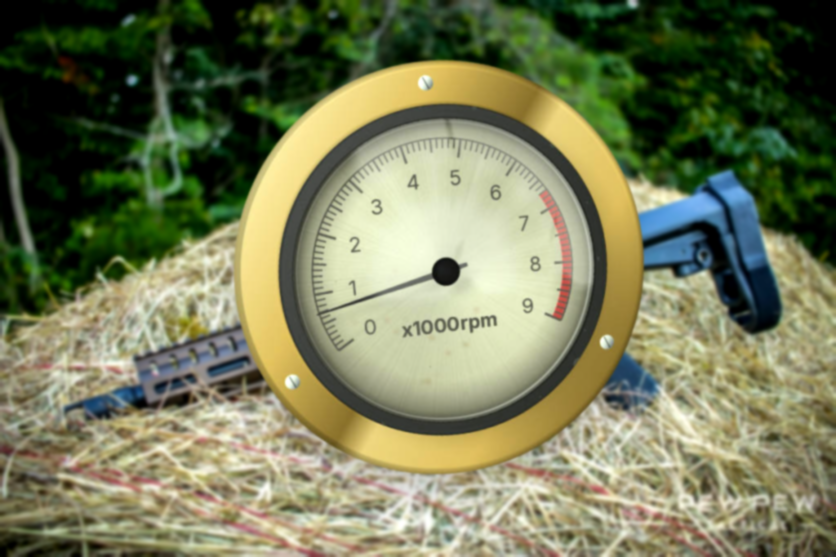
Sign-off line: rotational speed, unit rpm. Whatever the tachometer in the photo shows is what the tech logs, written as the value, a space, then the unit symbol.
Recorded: 700 rpm
